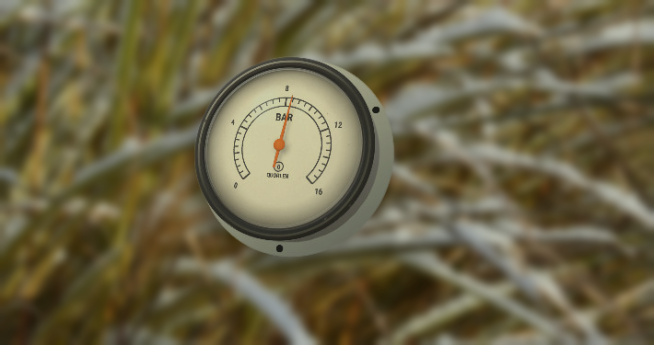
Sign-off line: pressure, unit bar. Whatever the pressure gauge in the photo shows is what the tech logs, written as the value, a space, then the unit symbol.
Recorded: 8.5 bar
